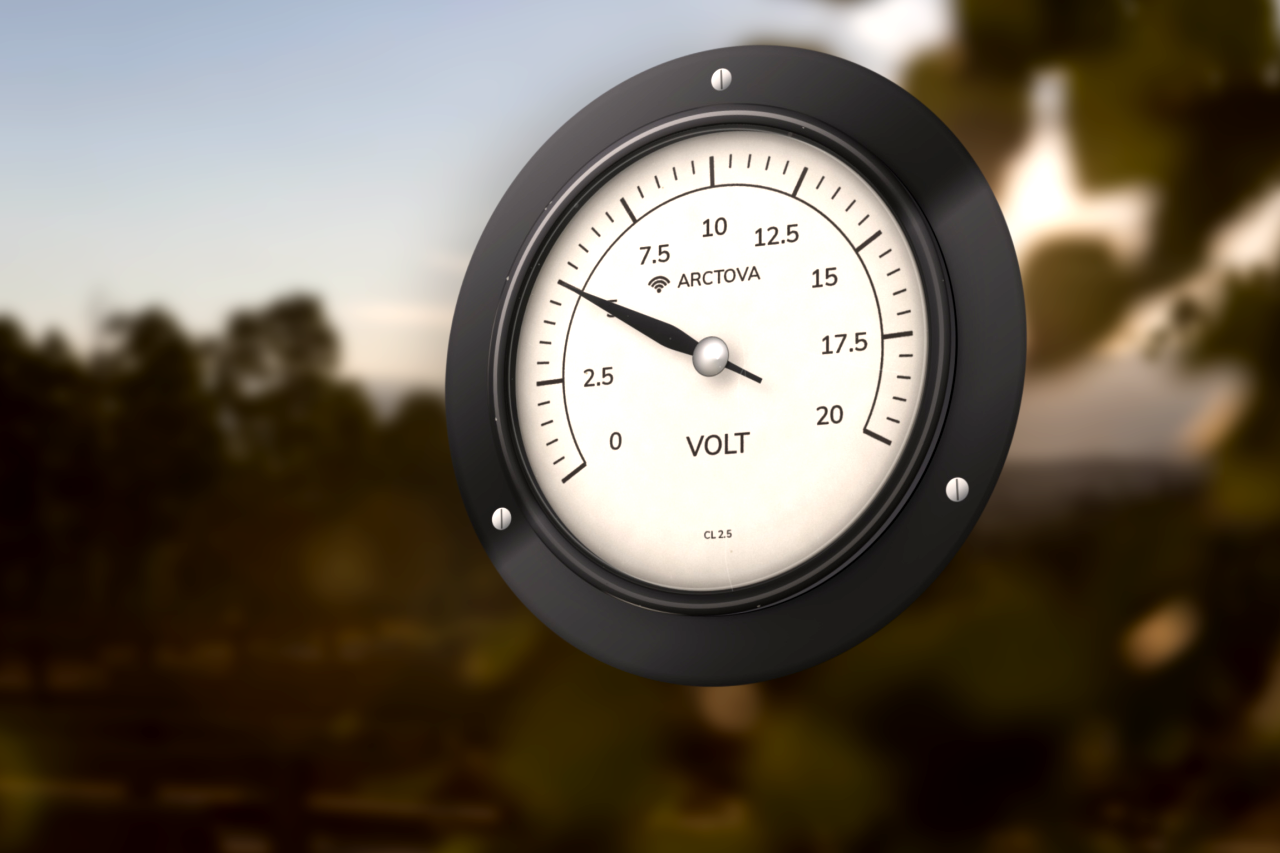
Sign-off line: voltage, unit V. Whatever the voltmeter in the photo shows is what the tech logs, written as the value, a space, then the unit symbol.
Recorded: 5 V
